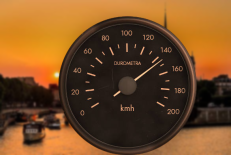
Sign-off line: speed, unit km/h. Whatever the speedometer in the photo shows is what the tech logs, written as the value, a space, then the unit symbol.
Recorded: 145 km/h
